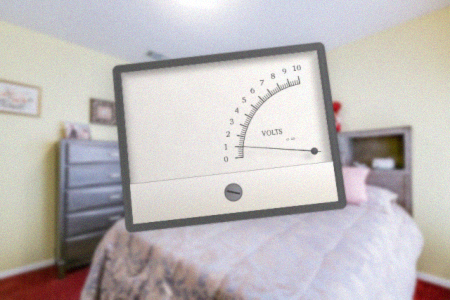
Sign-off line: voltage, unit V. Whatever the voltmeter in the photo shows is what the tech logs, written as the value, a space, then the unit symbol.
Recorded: 1 V
